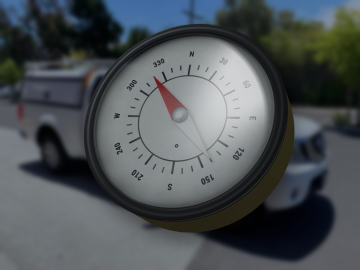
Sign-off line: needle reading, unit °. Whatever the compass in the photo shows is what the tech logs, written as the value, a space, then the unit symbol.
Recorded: 320 °
